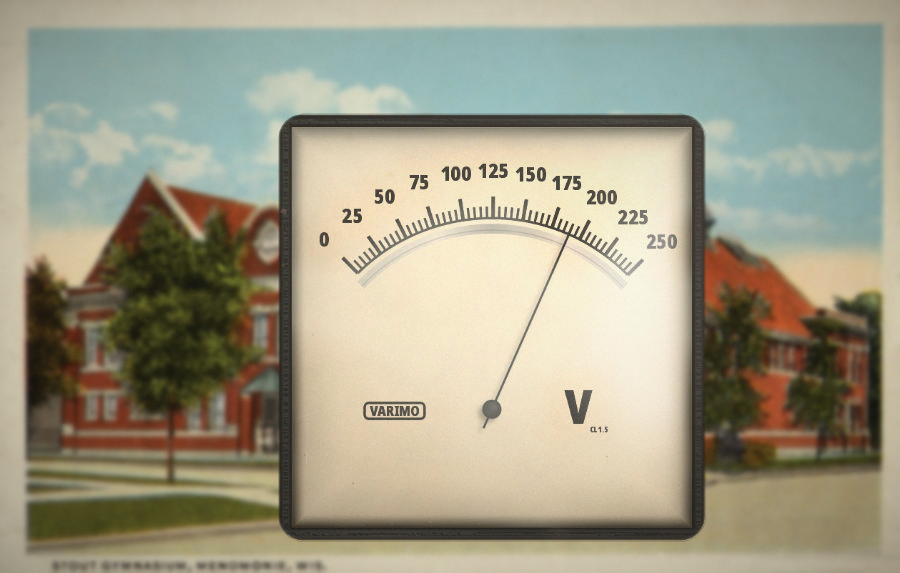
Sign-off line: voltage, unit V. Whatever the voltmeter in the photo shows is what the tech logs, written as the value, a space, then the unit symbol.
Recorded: 190 V
